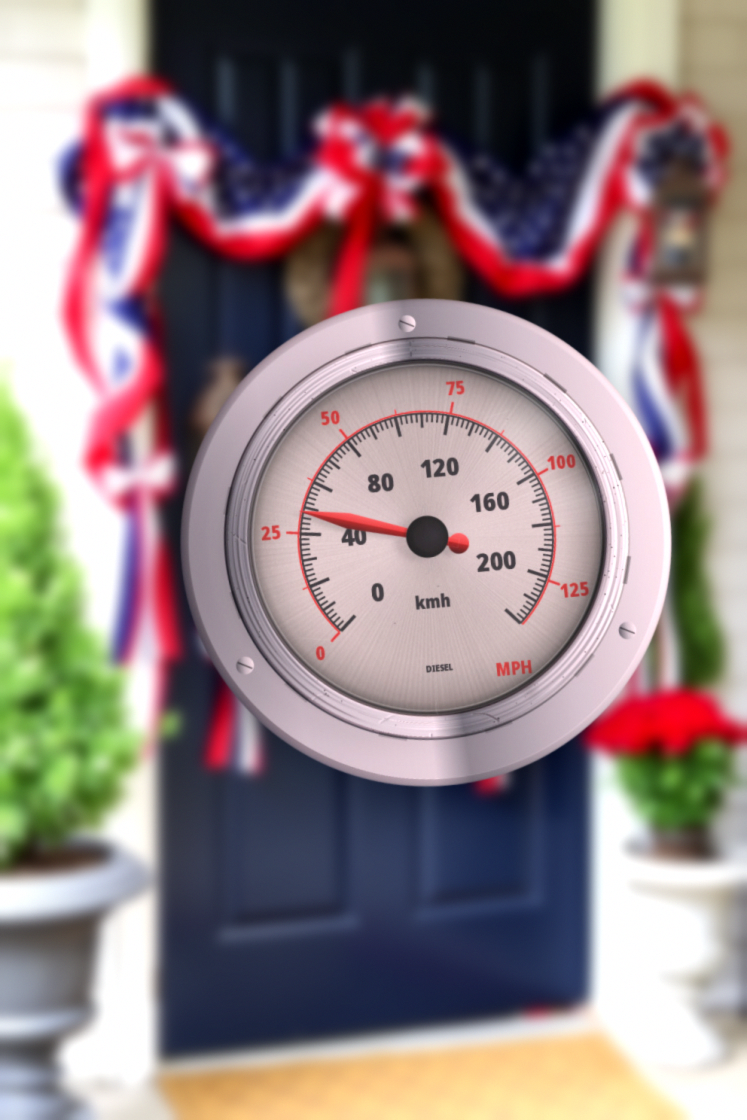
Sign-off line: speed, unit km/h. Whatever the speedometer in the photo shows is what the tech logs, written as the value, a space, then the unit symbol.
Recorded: 48 km/h
